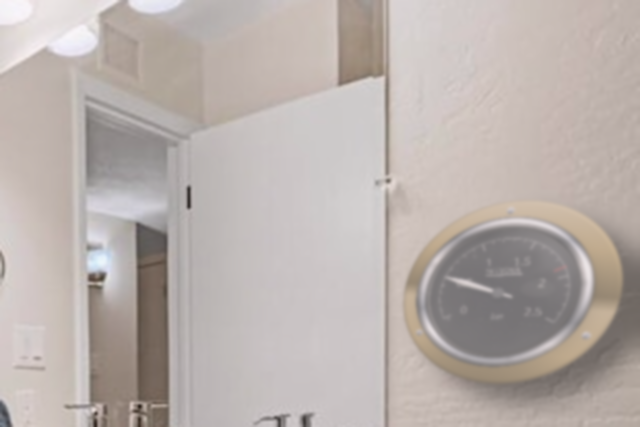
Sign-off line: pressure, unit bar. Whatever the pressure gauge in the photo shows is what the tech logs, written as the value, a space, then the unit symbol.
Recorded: 0.5 bar
